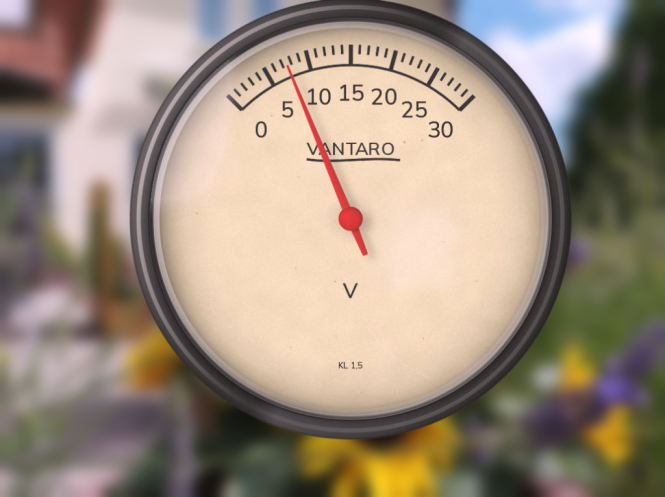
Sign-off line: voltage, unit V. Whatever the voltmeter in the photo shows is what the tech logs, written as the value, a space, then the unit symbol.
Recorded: 7.5 V
